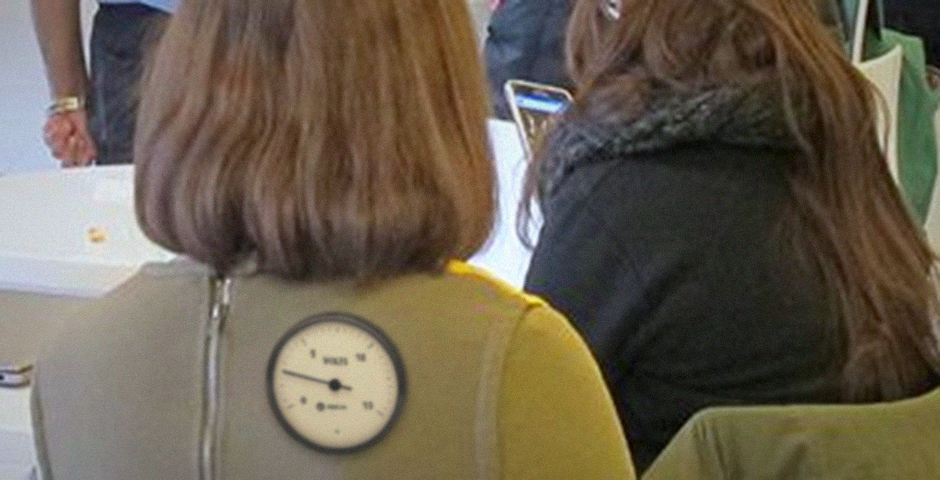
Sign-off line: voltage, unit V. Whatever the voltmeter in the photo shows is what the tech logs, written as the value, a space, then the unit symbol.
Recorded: 2.5 V
